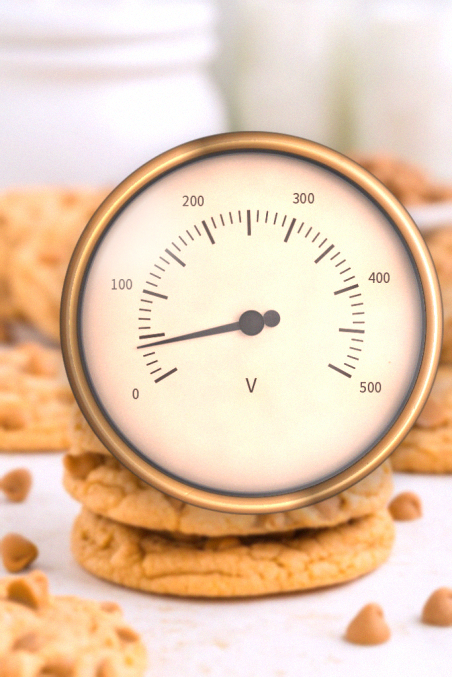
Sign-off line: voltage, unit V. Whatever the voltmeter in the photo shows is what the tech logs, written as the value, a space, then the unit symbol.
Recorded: 40 V
